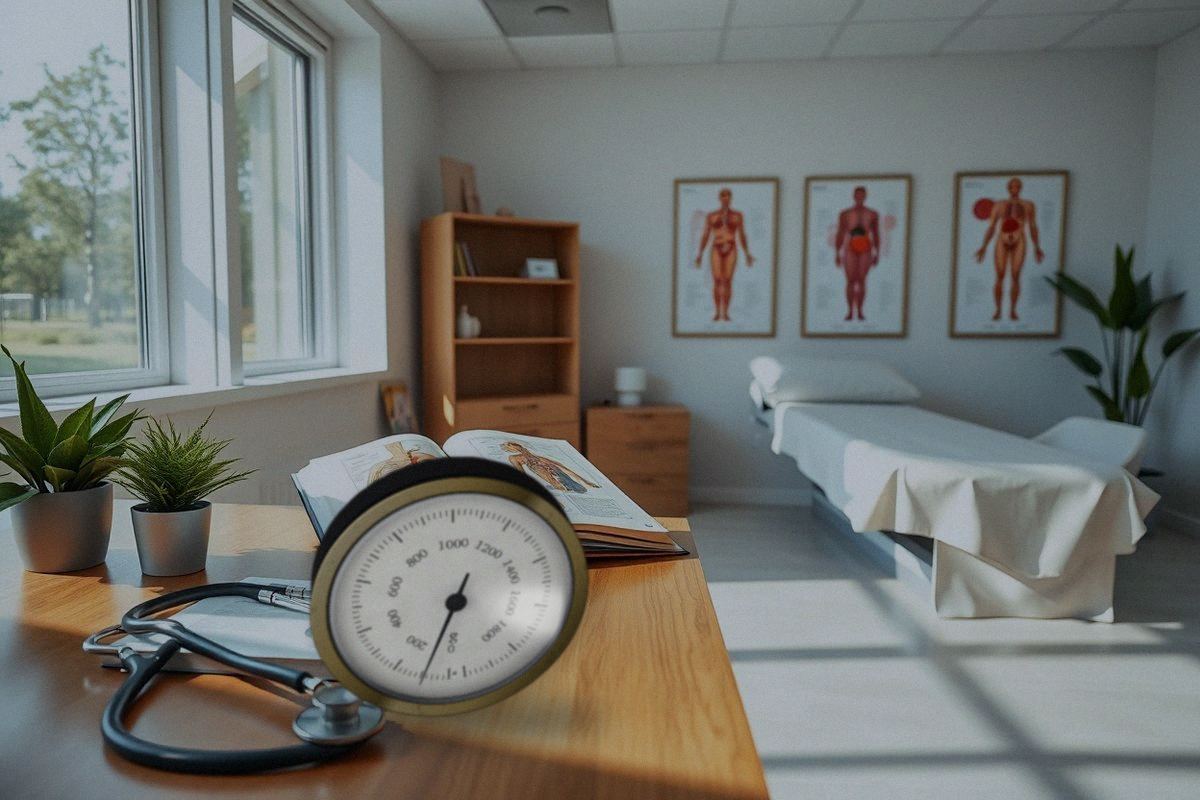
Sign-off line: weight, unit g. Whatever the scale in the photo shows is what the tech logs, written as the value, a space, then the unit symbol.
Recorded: 100 g
